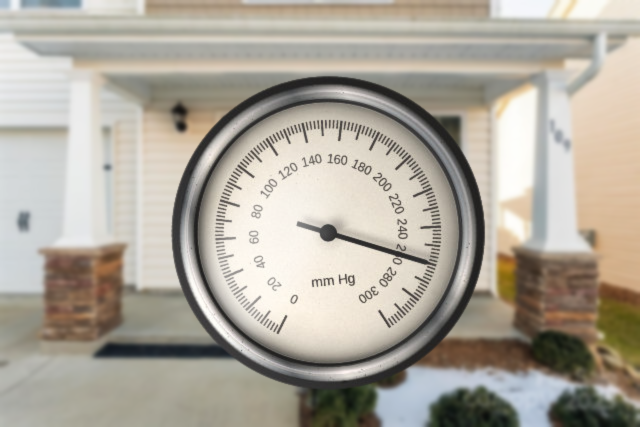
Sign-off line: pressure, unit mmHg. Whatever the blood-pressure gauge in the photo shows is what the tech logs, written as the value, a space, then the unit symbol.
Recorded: 260 mmHg
